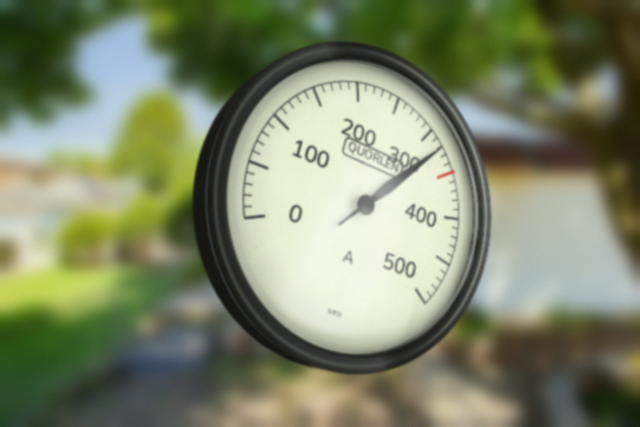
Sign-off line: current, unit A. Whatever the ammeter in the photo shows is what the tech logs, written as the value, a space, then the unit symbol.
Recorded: 320 A
